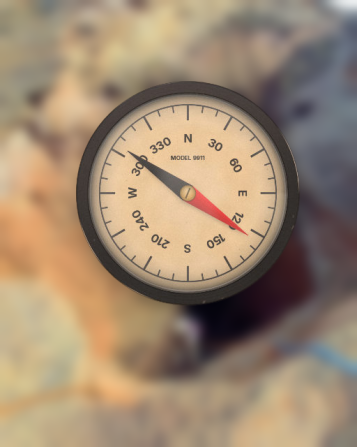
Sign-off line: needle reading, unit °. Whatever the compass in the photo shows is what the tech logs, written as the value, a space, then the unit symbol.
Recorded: 125 °
